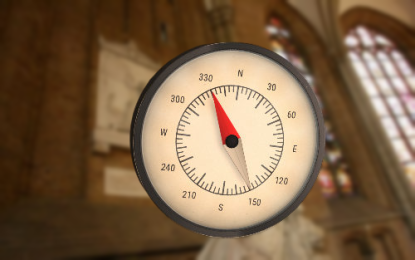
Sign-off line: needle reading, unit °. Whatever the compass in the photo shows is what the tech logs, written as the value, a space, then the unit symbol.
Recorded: 330 °
